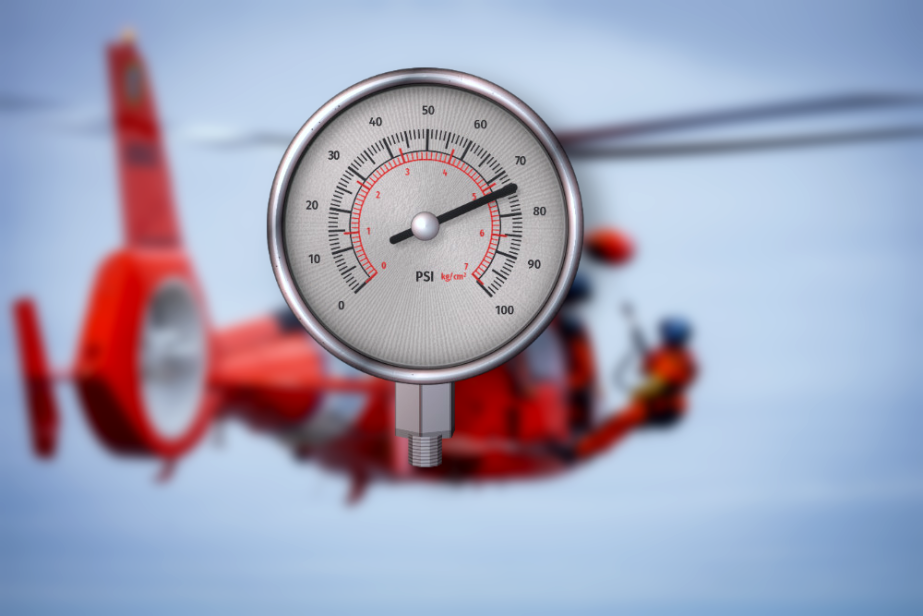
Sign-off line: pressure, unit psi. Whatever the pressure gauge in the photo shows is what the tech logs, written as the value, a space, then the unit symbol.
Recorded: 74 psi
